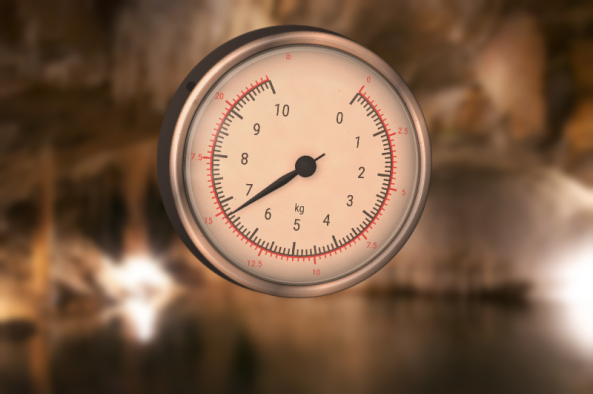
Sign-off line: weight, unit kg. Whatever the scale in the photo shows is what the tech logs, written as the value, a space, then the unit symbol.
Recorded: 6.7 kg
